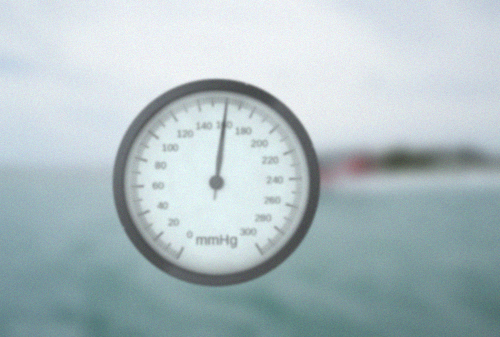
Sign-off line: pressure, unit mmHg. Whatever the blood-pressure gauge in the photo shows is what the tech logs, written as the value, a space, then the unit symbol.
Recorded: 160 mmHg
